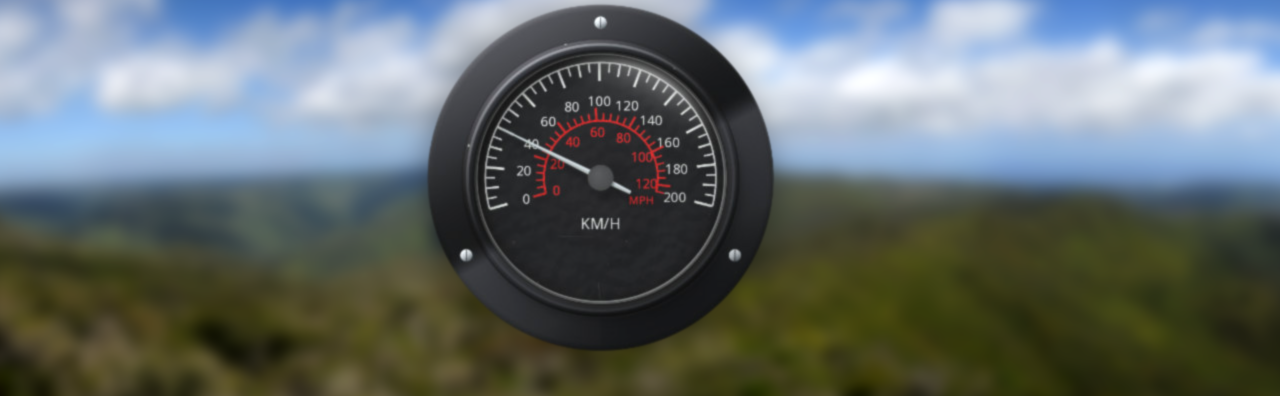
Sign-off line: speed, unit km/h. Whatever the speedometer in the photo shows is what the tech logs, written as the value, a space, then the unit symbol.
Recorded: 40 km/h
